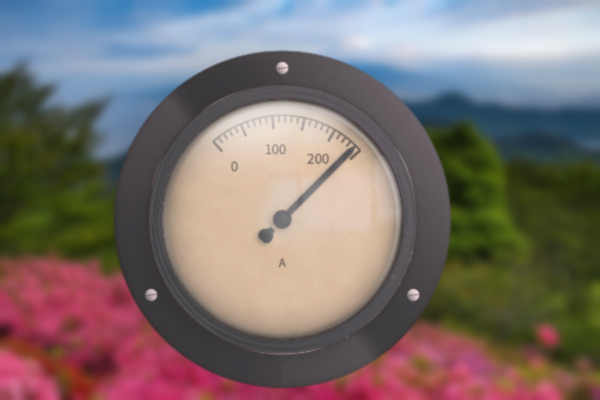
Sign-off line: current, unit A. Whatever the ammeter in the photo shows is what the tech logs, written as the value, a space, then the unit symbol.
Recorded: 240 A
